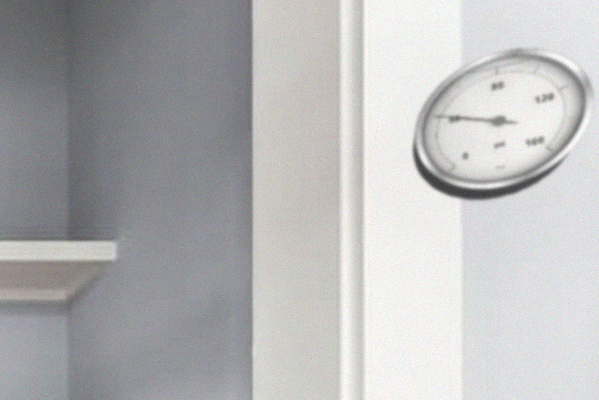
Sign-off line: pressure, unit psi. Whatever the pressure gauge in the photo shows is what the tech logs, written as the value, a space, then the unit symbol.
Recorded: 40 psi
